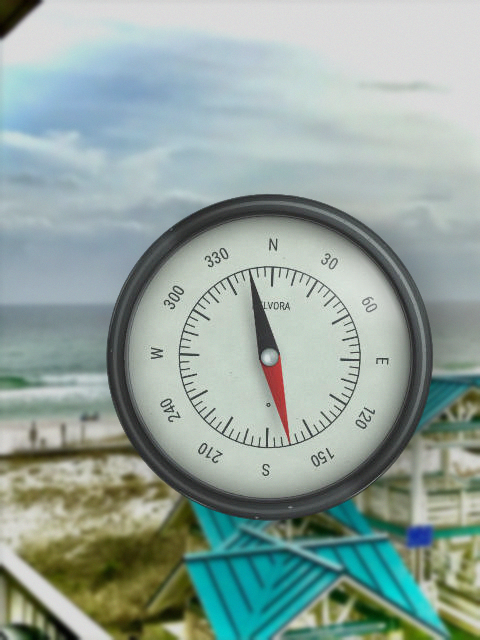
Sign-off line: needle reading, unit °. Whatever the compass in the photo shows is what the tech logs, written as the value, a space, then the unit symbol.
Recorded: 165 °
